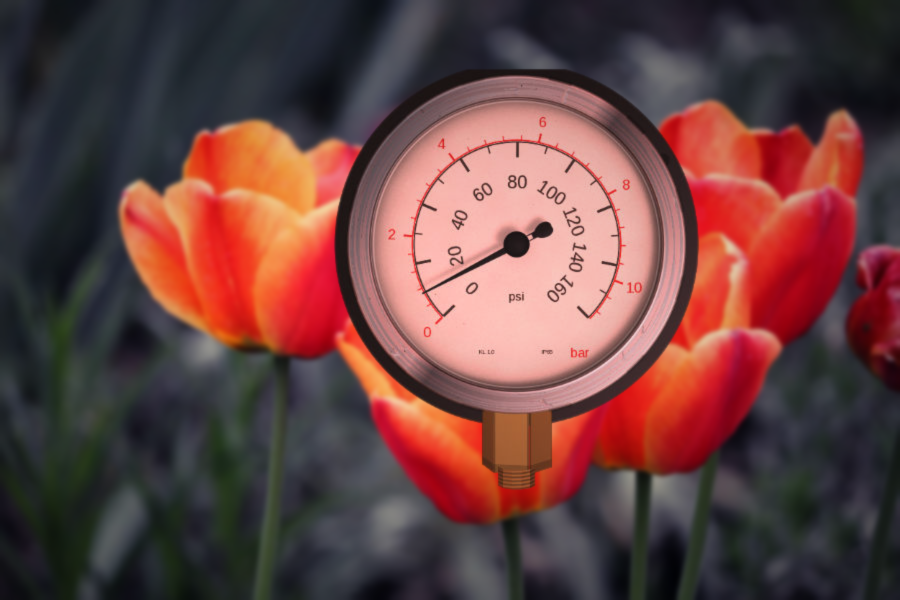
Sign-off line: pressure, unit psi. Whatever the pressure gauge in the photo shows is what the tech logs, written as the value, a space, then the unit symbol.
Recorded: 10 psi
